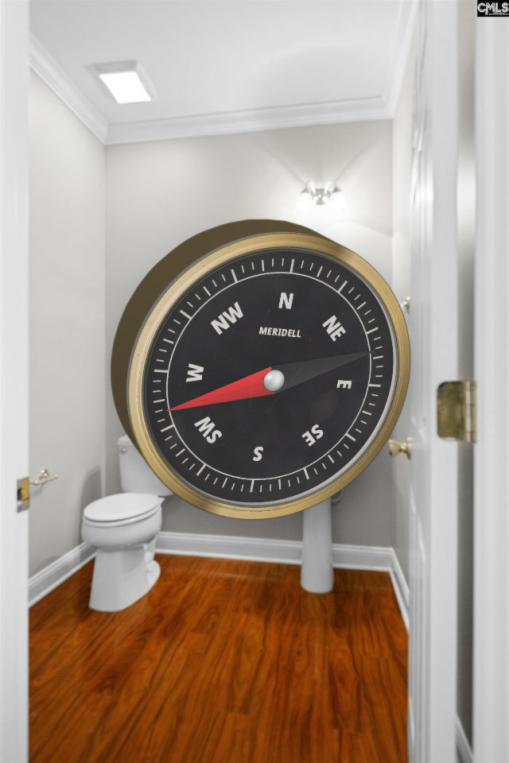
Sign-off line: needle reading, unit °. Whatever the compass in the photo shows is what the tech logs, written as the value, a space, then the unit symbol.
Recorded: 250 °
